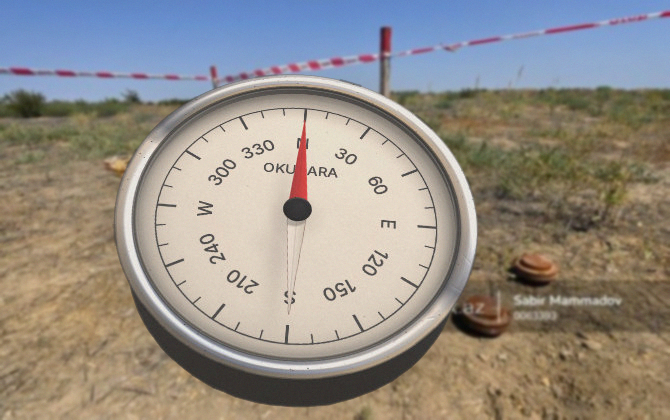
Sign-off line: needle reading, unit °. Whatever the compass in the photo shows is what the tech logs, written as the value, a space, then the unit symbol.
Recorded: 0 °
